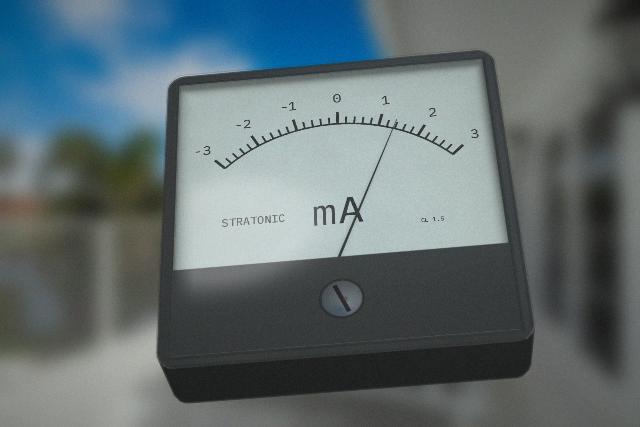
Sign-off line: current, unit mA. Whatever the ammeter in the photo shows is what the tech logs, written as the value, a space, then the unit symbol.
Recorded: 1.4 mA
